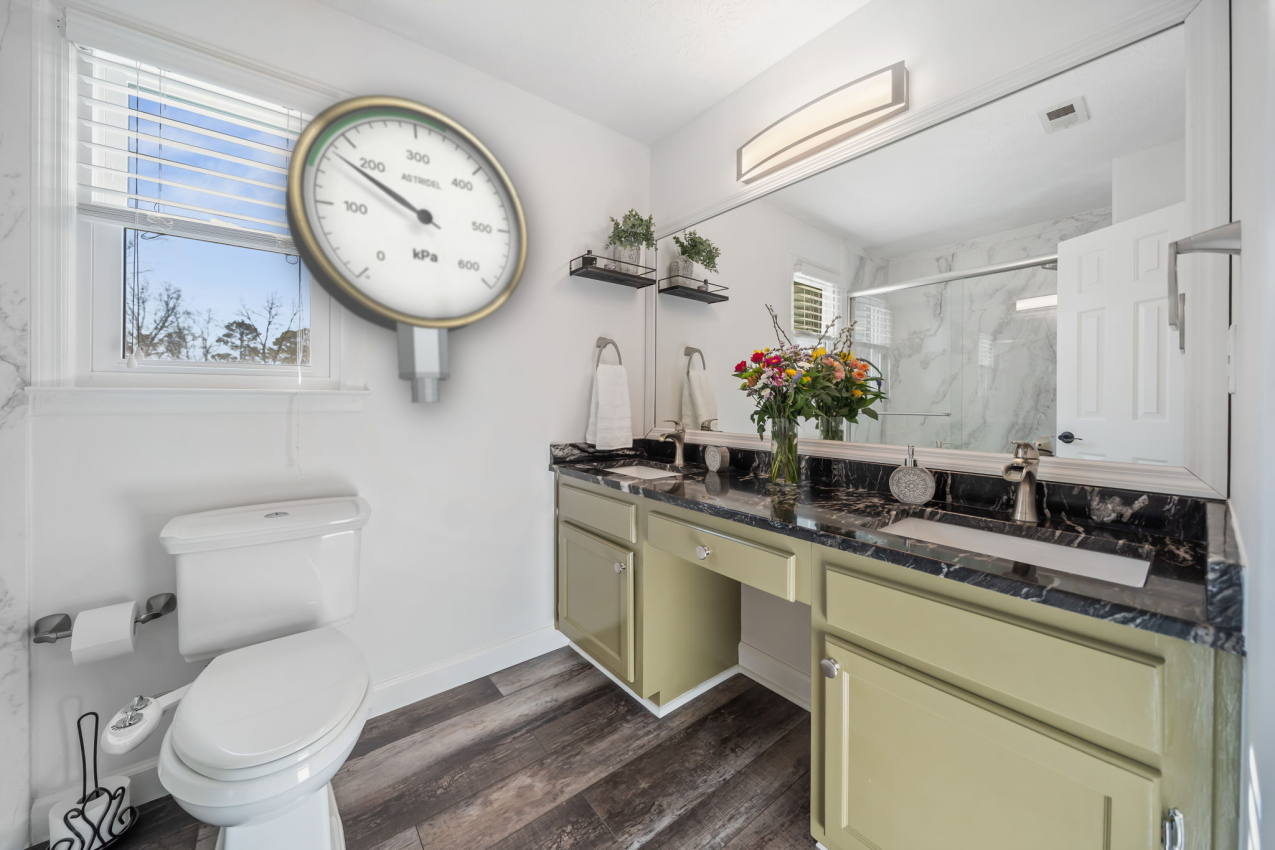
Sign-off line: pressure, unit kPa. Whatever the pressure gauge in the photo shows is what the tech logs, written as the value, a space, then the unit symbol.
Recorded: 170 kPa
